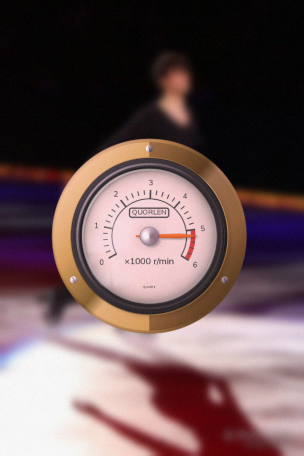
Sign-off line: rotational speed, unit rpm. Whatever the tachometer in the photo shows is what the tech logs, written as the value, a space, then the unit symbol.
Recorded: 5200 rpm
